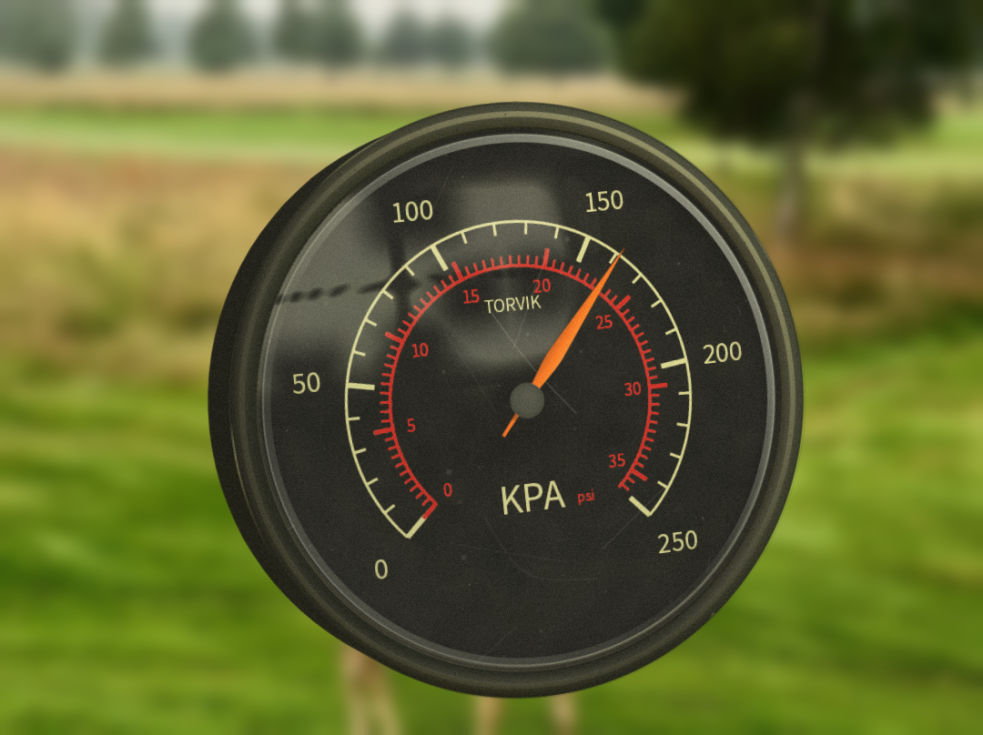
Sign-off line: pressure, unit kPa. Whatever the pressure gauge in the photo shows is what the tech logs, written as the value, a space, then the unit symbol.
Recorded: 160 kPa
